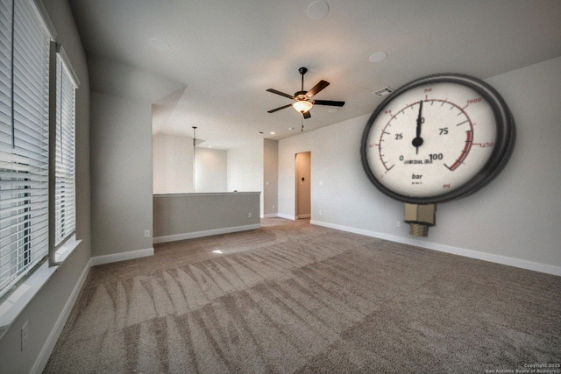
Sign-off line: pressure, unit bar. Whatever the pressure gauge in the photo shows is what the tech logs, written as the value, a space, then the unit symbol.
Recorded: 50 bar
